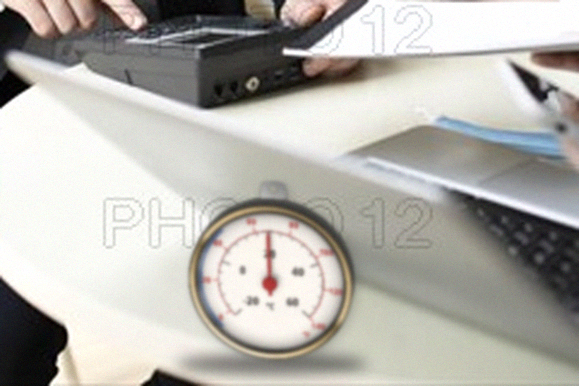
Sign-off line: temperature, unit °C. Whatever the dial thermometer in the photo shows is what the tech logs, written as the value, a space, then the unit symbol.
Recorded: 20 °C
